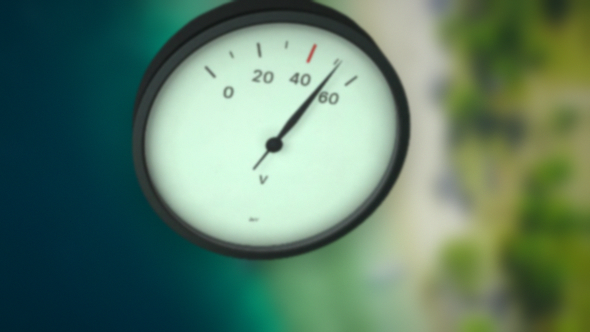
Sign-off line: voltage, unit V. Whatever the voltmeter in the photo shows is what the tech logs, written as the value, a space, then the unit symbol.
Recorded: 50 V
